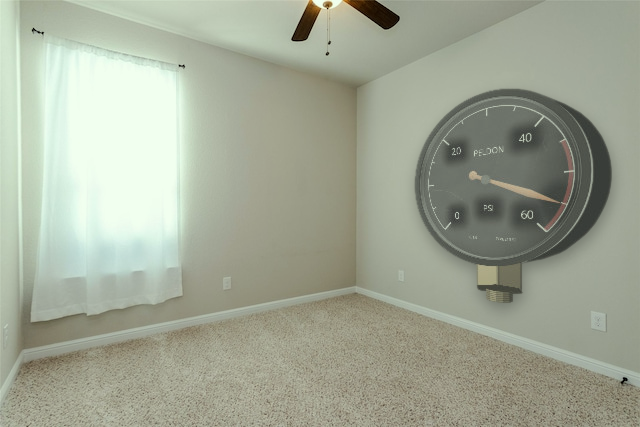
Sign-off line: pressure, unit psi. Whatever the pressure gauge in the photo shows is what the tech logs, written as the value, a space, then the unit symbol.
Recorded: 55 psi
